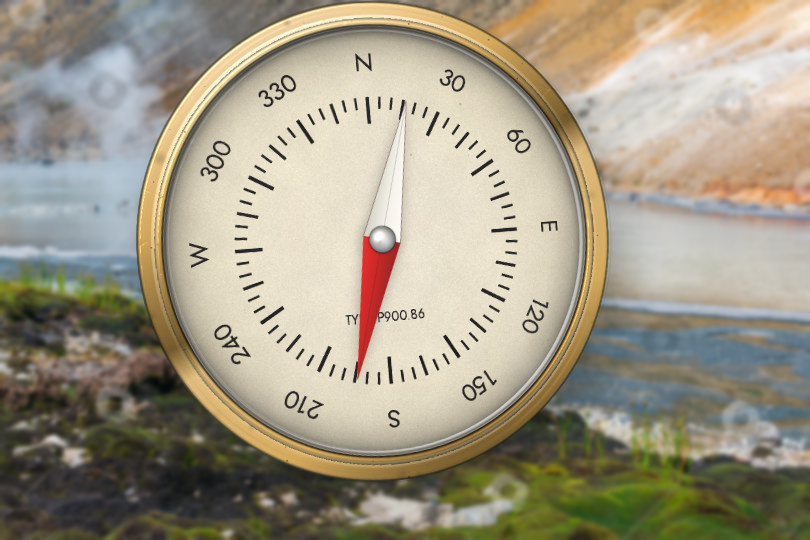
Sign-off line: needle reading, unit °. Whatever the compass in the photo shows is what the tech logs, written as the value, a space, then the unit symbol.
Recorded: 195 °
